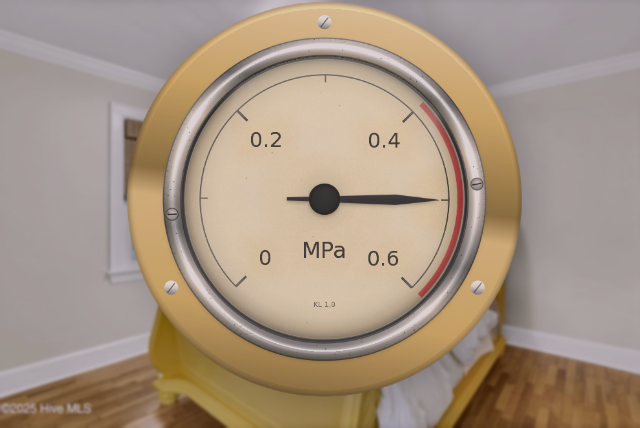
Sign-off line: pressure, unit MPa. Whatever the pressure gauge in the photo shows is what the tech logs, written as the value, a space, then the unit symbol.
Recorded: 0.5 MPa
